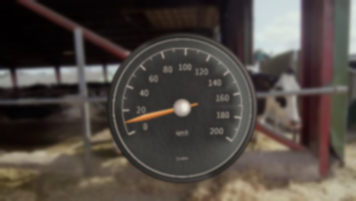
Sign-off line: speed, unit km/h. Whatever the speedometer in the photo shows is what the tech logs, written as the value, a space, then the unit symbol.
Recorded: 10 km/h
